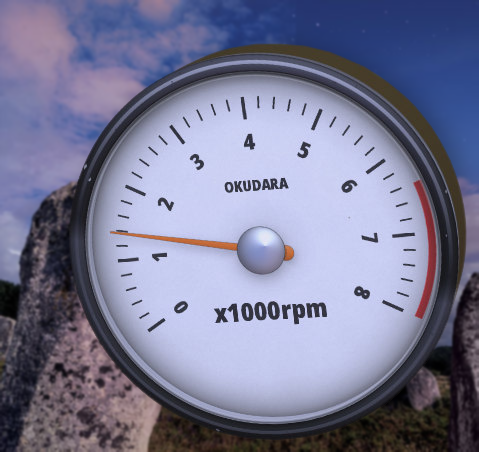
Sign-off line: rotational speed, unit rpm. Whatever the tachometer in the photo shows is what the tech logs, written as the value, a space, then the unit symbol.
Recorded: 1400 rpm
